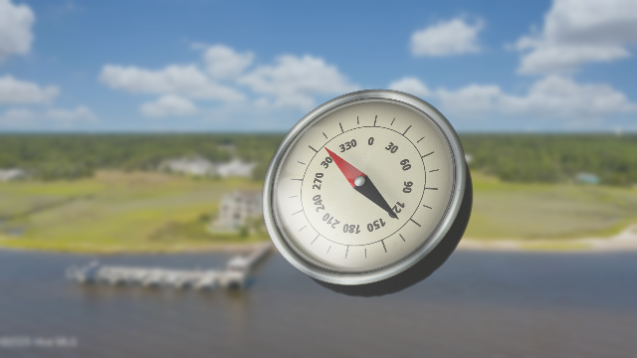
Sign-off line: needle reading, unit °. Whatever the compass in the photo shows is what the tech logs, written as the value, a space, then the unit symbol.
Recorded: 307.5 °
